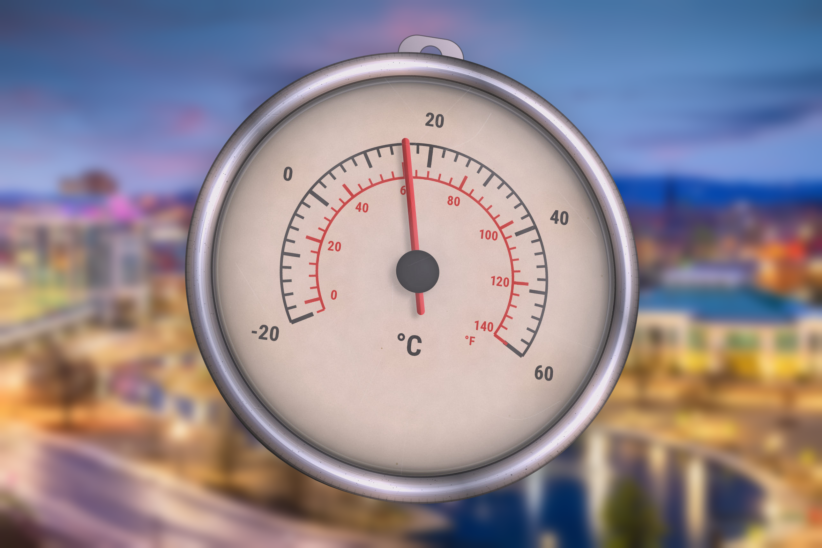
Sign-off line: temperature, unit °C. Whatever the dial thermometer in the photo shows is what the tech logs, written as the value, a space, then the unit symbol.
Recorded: 16 °C
